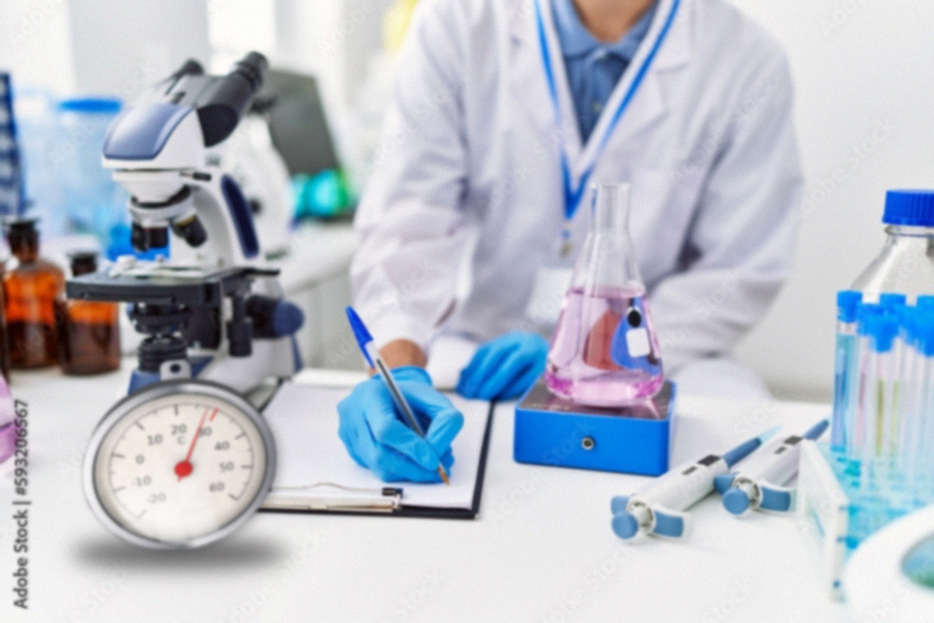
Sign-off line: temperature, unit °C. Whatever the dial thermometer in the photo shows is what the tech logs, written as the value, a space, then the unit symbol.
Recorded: 27.5 °C
